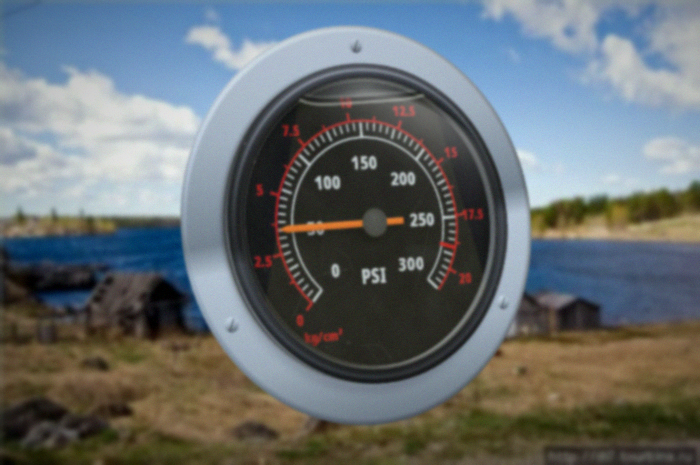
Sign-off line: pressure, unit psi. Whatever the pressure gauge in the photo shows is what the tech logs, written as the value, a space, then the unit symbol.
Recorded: 50 psi
